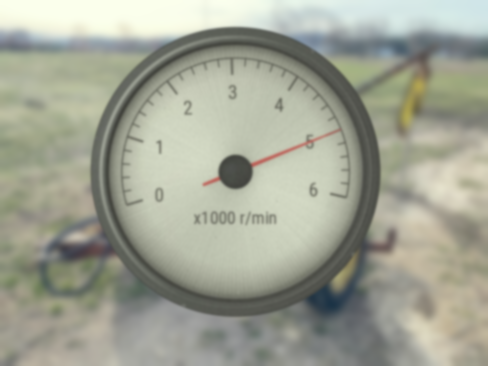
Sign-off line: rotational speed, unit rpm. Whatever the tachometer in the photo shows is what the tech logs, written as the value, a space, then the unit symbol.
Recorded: 5000 rpm
